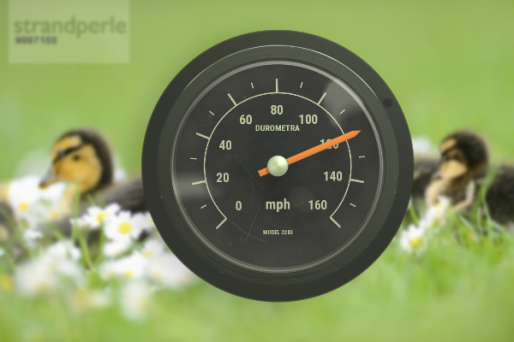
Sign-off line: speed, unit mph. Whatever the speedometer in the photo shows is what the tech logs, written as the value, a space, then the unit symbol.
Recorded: 120 mph
